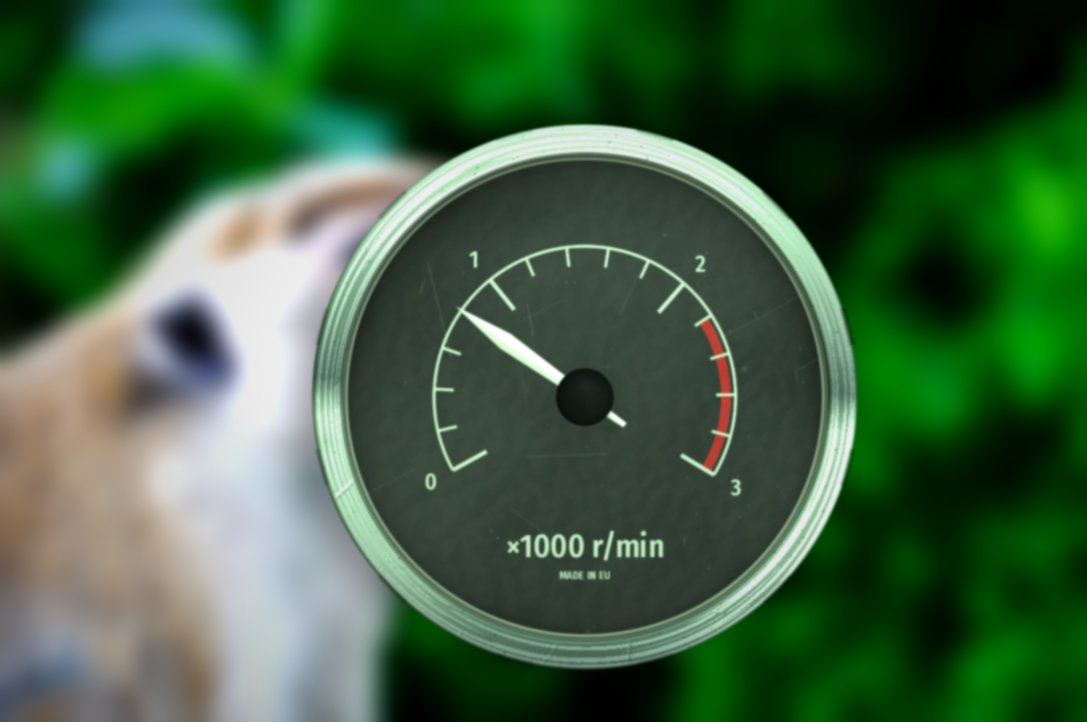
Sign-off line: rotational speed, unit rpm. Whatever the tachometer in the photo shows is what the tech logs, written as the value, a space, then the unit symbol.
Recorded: 800 rpm
